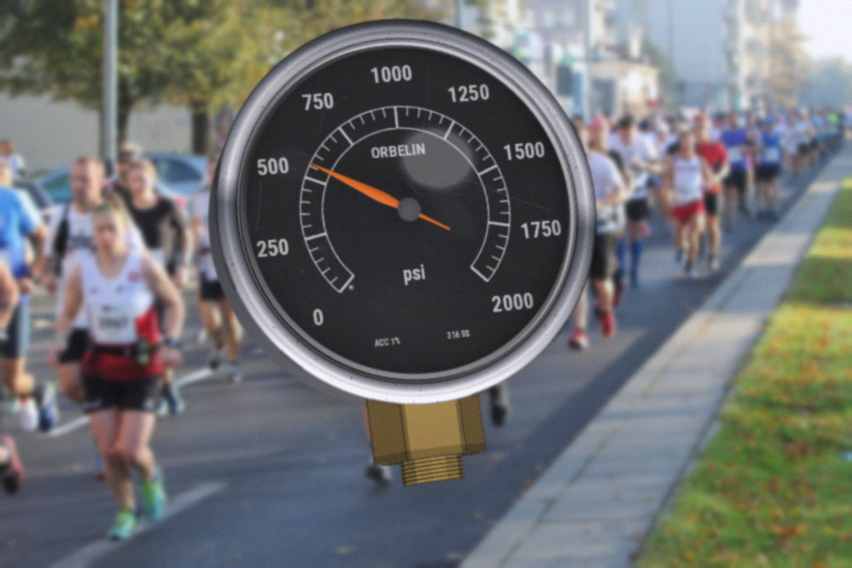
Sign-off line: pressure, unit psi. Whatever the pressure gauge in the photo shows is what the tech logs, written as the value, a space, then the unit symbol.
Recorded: 550 psi
